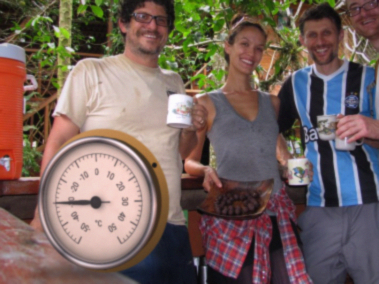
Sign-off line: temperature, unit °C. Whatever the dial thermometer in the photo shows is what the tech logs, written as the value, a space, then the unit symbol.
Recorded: -30 °C
